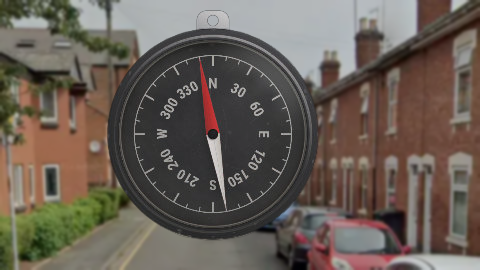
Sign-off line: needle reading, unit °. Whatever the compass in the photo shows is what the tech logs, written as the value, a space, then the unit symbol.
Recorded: 350 °
